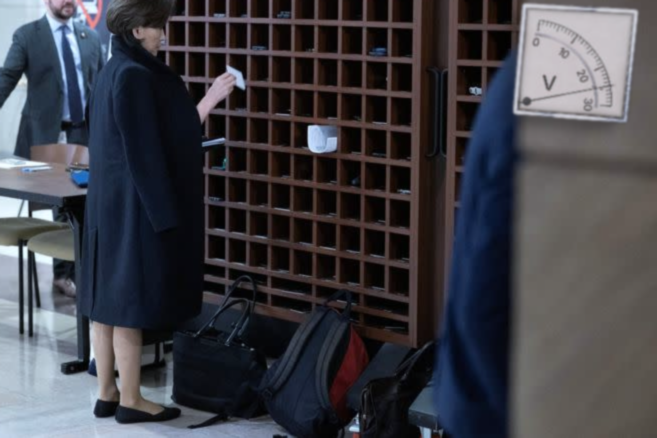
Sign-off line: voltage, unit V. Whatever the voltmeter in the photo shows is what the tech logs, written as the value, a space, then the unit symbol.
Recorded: 25 V
